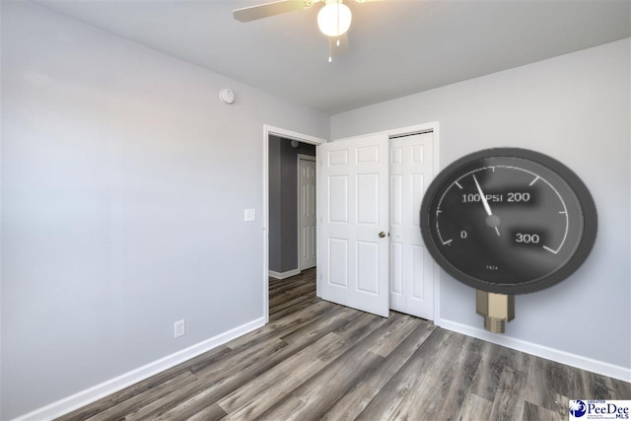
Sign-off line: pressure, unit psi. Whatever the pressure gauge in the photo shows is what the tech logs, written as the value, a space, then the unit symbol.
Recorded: 125 psi
